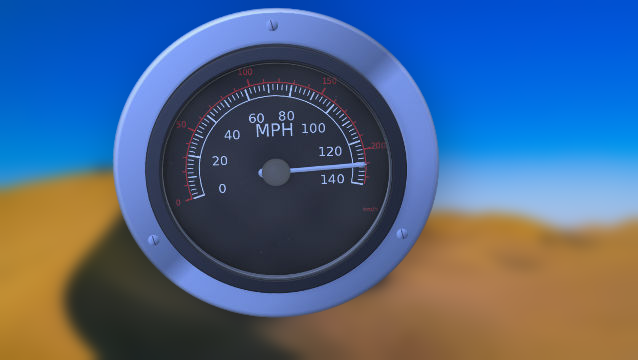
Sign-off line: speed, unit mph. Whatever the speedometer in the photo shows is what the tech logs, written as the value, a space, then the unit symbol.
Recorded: 130 mph
